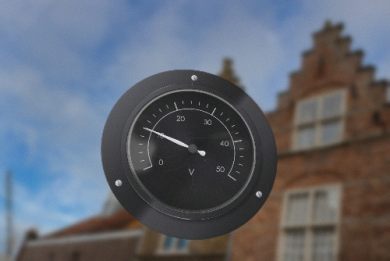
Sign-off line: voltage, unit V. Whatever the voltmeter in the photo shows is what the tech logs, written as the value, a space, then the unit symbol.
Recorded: 10 V
